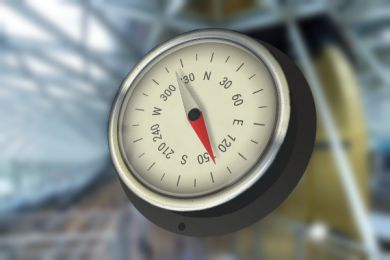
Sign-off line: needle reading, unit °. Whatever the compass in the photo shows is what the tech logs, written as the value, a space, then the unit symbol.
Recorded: 142.5 °
